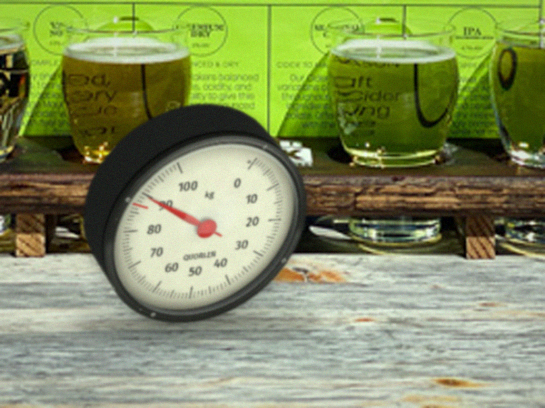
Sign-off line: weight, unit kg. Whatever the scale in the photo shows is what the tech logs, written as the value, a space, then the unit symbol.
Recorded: 90 kg
